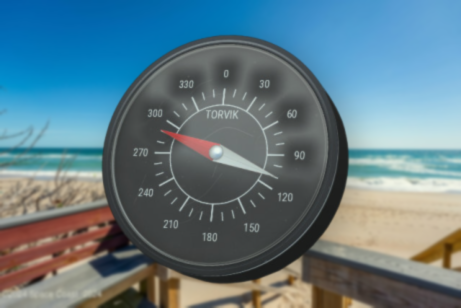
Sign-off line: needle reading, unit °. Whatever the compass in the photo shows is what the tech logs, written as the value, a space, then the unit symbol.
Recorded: 290 °
